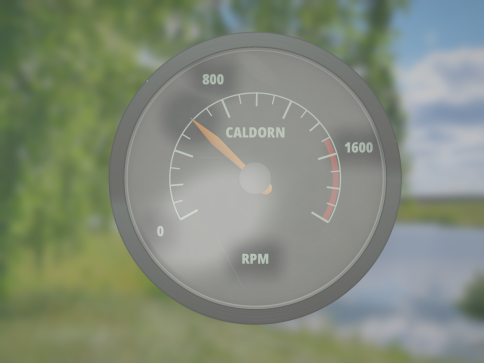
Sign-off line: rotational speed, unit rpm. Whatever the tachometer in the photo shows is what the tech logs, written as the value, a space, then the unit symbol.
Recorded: 600 rpm
